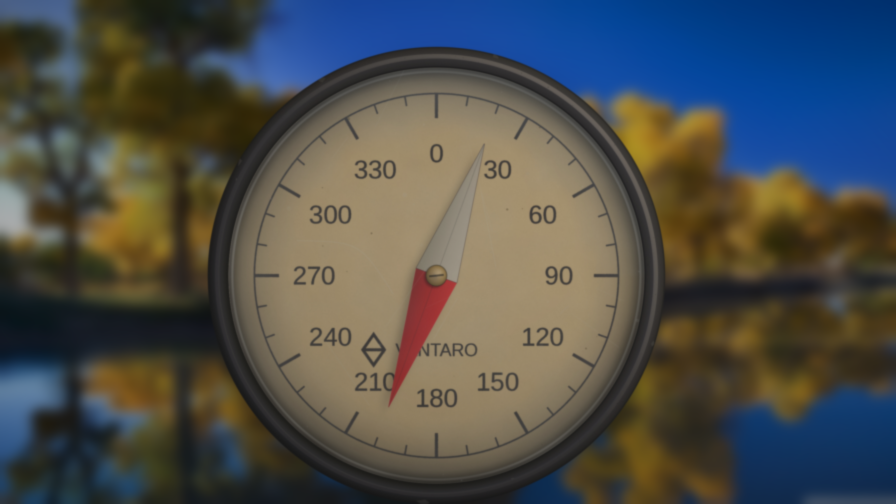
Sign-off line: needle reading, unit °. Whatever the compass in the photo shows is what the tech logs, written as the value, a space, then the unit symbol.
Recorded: 200 °
